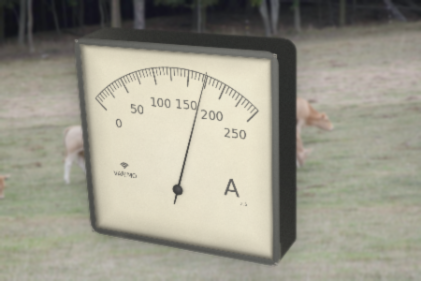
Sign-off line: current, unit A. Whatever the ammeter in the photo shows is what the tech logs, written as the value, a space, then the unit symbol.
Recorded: 175 A
